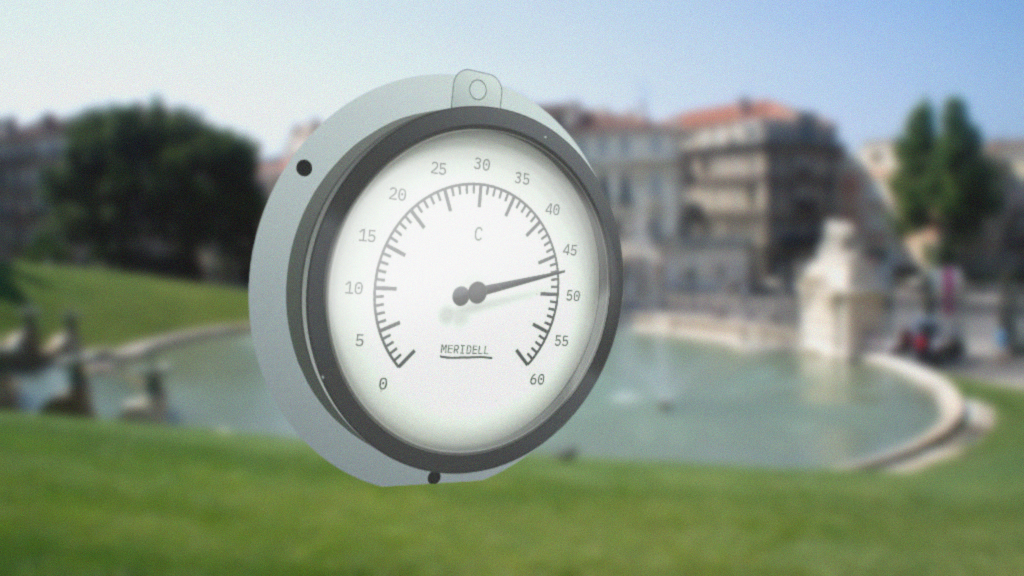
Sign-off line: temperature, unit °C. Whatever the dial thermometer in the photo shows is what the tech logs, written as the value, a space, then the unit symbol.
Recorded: 47 °C
